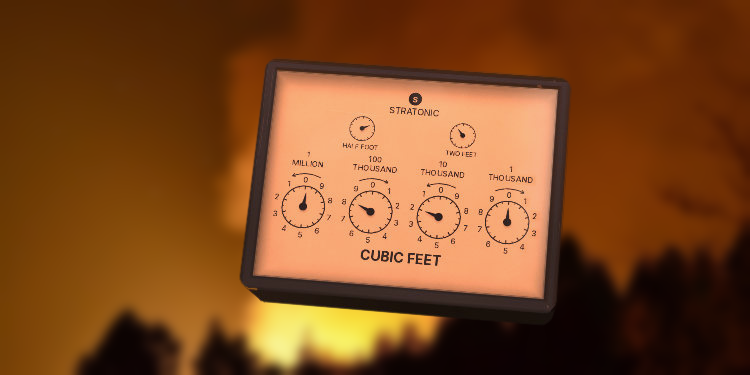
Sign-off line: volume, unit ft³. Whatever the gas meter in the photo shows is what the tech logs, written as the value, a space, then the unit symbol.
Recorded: 982000 ft³
